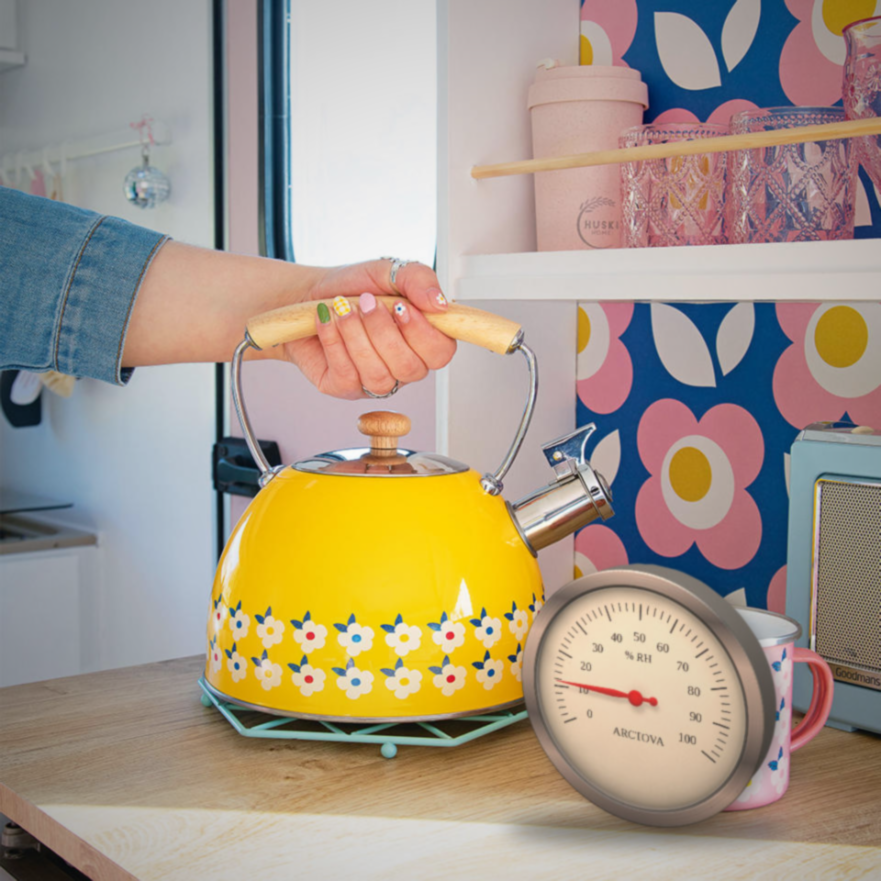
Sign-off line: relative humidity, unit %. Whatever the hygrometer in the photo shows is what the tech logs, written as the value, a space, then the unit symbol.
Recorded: 12 %
